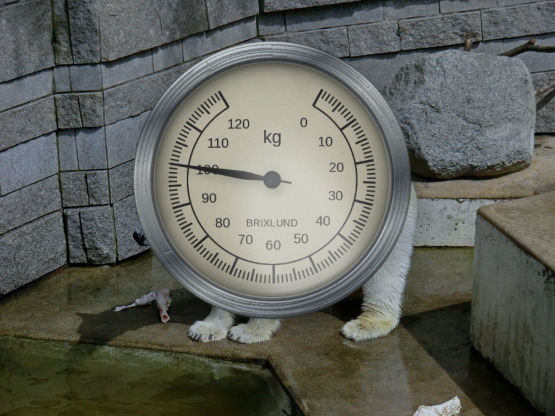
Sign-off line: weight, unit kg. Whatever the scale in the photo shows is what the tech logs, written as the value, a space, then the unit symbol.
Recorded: 100 kg
